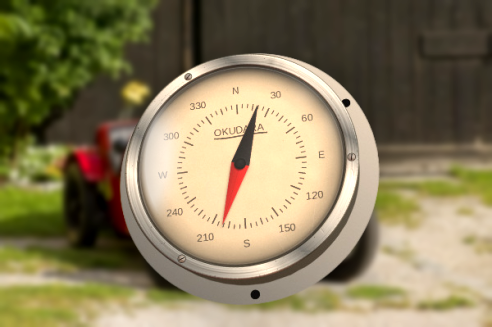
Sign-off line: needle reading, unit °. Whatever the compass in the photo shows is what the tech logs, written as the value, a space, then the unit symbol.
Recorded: 200 °
